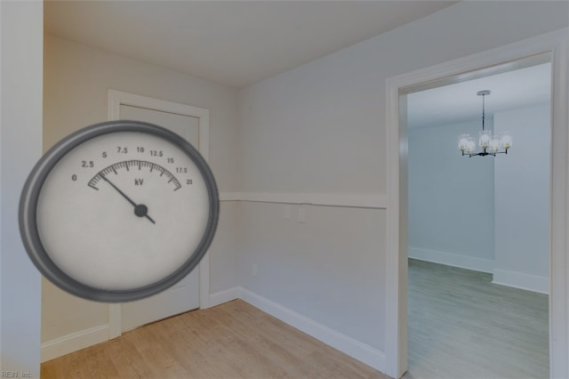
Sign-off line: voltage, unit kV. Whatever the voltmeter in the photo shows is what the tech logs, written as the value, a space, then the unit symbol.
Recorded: 2.5 kV
